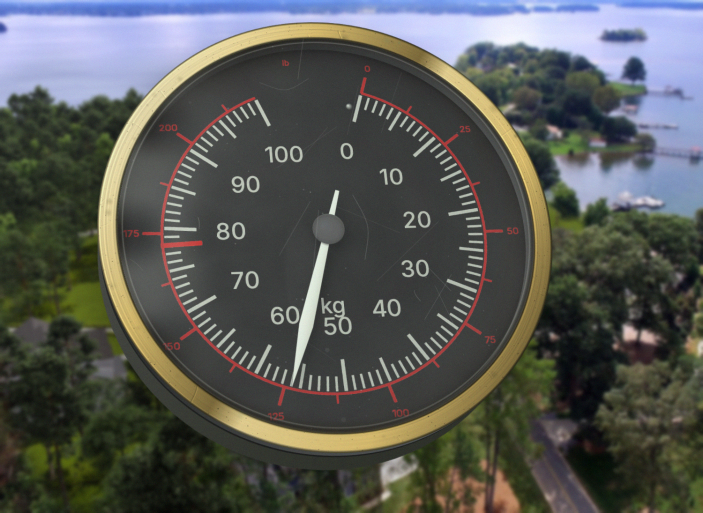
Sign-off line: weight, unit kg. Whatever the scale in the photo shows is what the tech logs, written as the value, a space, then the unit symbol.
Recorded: 56 kg
